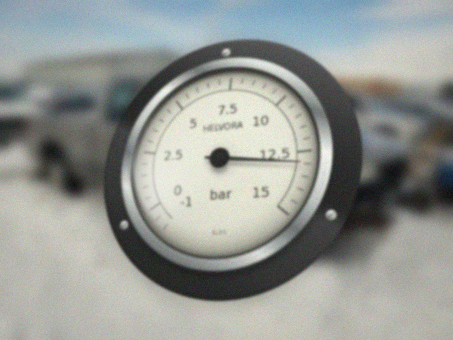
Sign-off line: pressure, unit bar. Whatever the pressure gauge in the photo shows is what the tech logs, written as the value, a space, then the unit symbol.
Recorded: 13 bar
